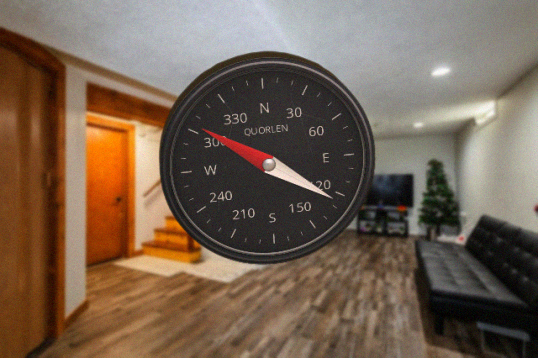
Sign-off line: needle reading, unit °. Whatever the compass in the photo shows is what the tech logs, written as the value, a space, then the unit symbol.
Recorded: 305 °
